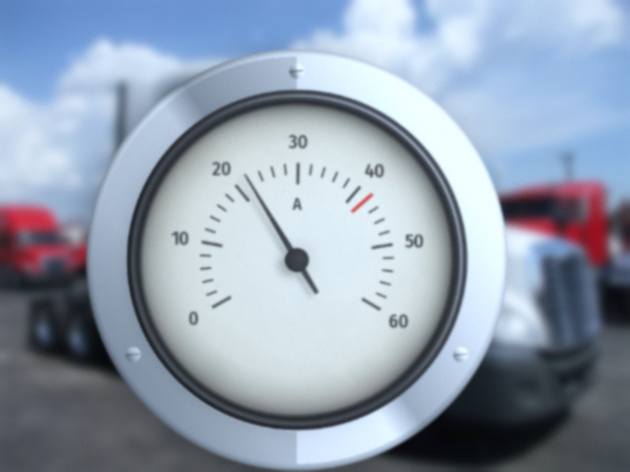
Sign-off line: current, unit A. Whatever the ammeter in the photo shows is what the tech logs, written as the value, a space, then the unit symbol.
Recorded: 22 A
